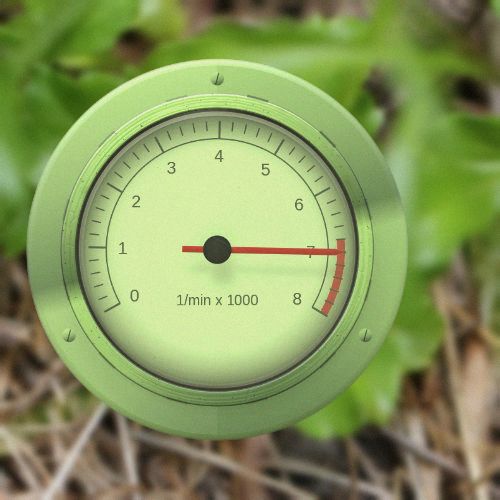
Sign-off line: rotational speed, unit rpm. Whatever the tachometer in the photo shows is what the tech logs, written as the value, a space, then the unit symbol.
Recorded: 7000 rpm
